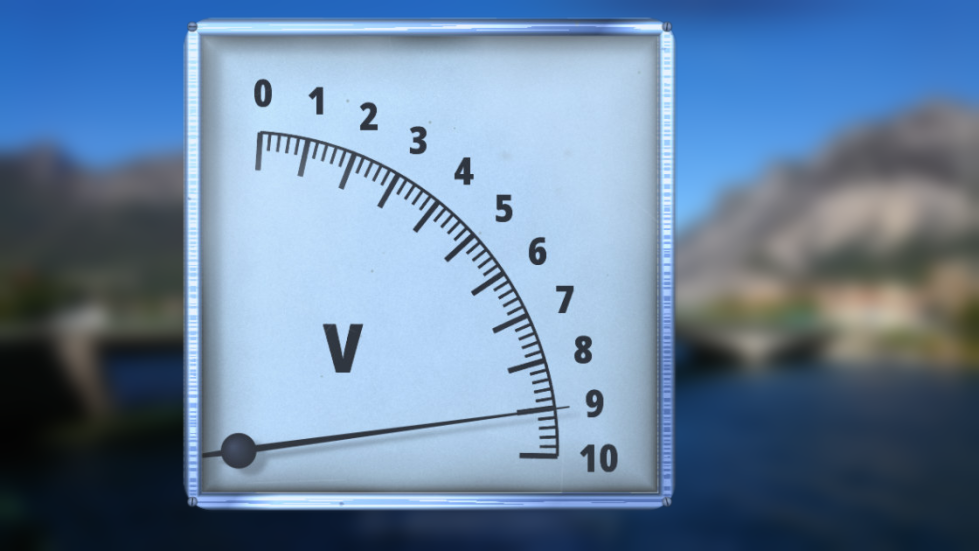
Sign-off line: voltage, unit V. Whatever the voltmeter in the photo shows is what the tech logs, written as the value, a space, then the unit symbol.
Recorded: 9 V
